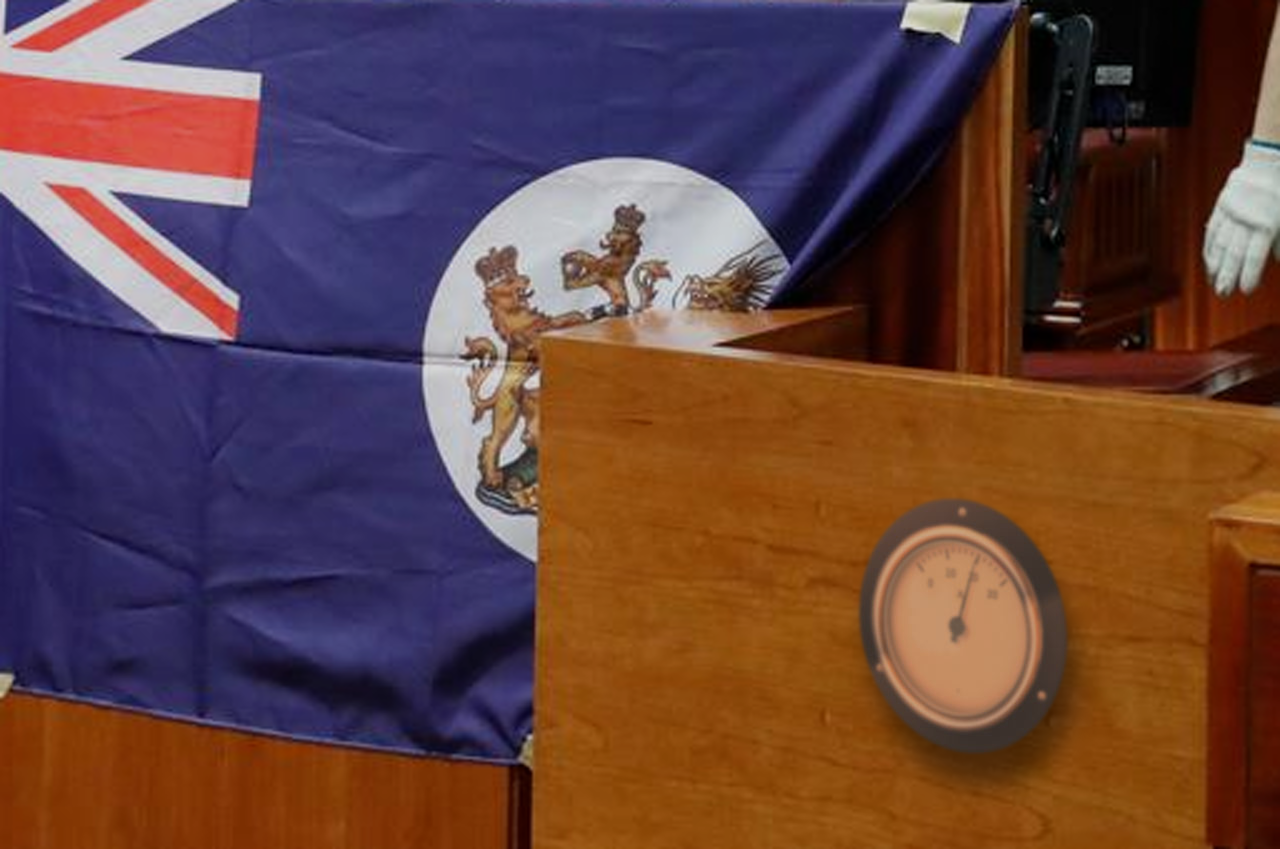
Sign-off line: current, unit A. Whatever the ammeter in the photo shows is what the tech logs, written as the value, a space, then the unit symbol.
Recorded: 20 A
